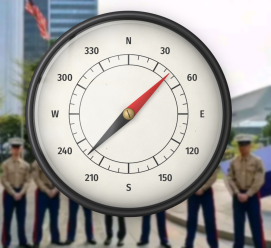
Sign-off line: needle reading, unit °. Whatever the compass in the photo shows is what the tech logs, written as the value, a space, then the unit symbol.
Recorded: 45 °
